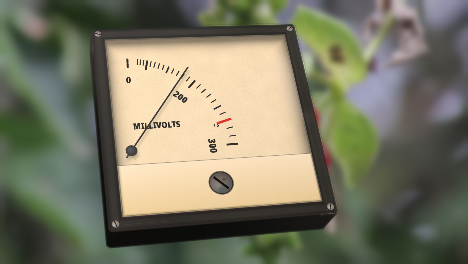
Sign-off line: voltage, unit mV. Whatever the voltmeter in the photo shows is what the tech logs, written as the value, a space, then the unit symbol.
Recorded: 180 mV
